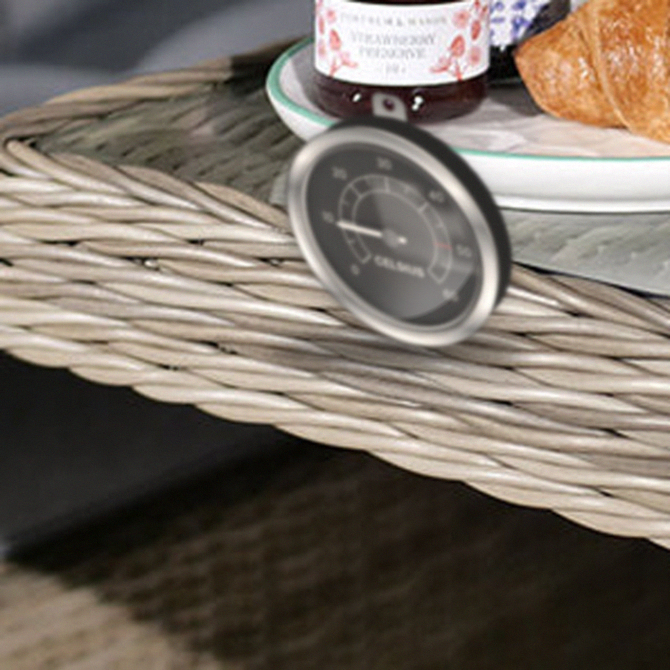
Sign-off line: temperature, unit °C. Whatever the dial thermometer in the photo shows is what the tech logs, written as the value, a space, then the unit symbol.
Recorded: 10 °C
